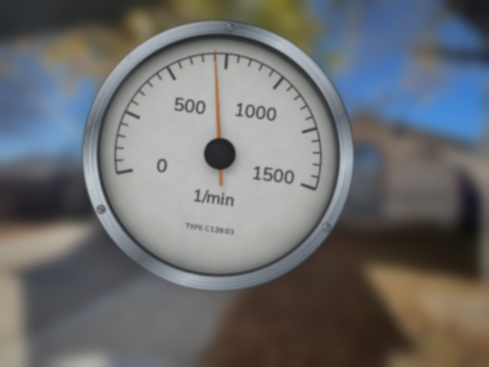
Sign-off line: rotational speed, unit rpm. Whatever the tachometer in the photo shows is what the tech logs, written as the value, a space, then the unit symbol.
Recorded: 700 rpm
